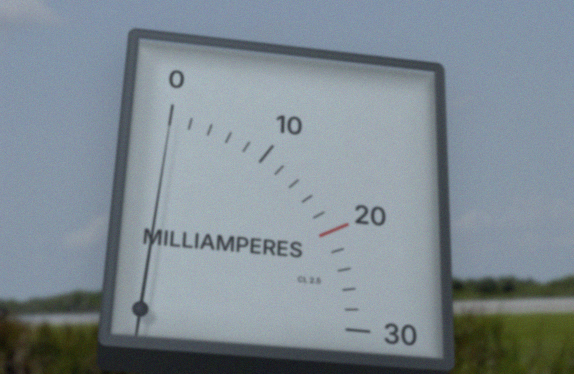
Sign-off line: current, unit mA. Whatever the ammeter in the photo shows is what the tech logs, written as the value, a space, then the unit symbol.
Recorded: 0 mA
